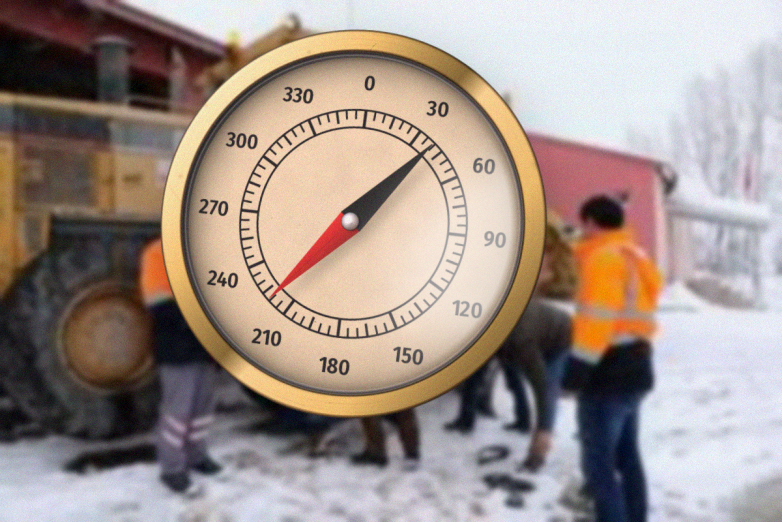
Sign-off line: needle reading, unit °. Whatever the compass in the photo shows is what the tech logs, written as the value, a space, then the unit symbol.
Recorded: 220 °
